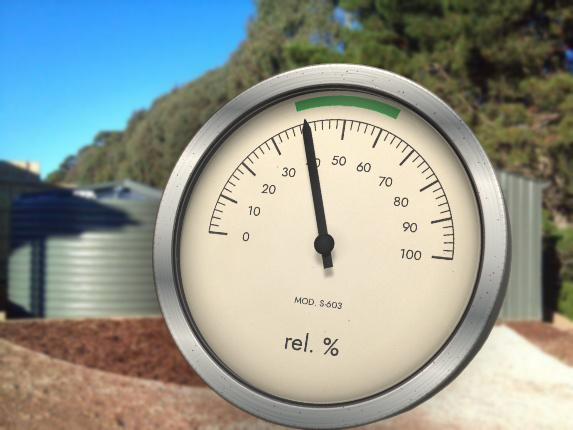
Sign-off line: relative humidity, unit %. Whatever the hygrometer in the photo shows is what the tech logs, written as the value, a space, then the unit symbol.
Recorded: 40 %
